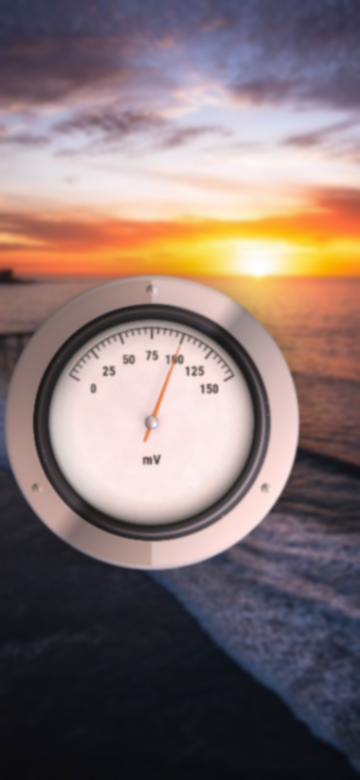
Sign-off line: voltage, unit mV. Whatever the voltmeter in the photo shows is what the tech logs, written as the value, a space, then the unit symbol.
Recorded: 100 mV
